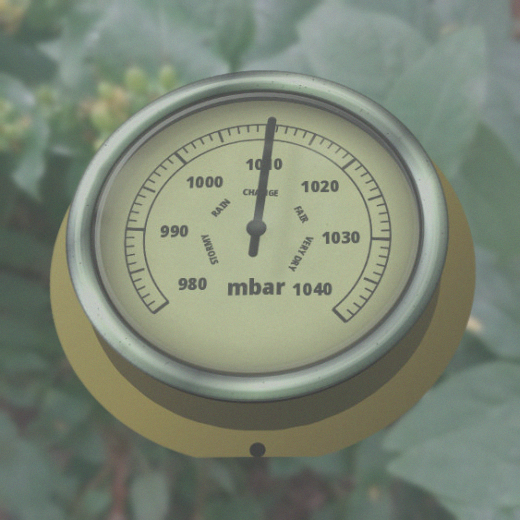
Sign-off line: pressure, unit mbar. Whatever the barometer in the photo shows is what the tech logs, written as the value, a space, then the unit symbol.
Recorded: 1010.5 mbar
